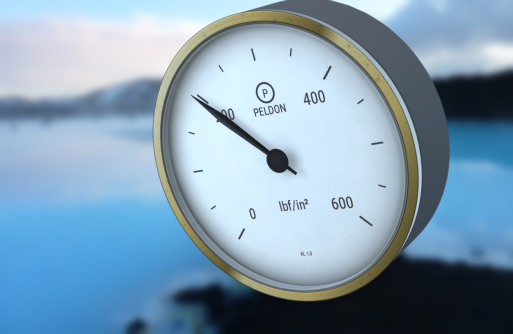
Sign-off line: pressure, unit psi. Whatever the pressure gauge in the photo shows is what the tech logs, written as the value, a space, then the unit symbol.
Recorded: 200 psi
